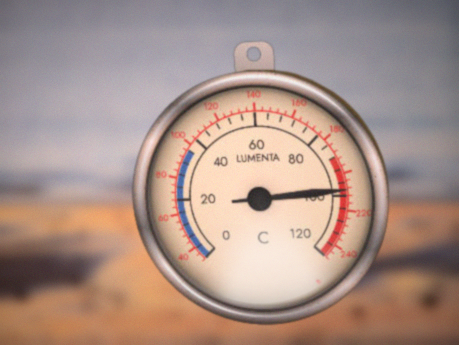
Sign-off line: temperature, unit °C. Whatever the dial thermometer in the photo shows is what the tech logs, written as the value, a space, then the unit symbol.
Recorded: 98 °C
